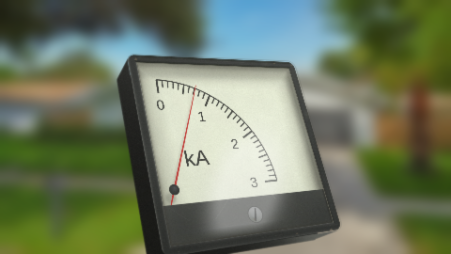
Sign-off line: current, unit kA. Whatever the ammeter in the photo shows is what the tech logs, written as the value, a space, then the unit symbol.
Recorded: 0.7 kA
